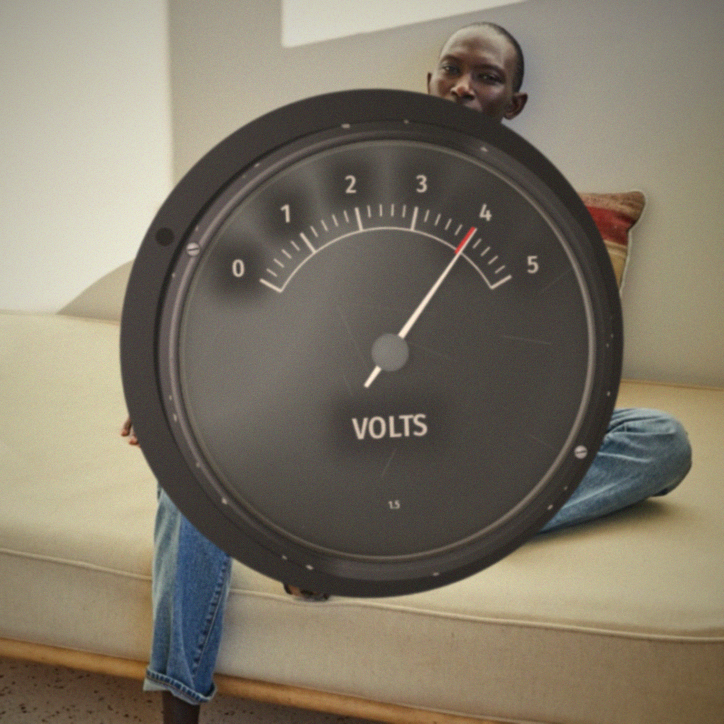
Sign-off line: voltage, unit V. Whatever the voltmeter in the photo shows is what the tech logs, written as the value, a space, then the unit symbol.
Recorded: 4 V
